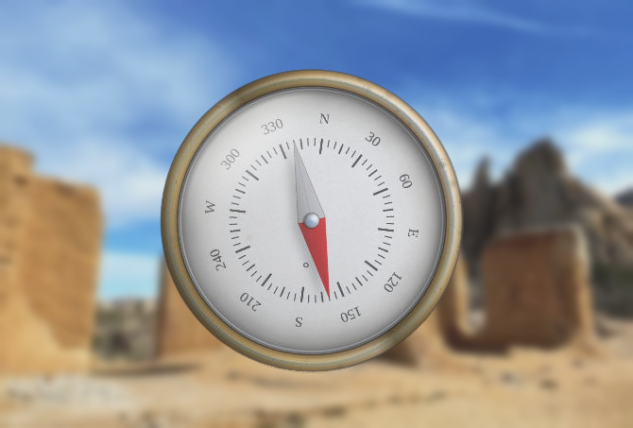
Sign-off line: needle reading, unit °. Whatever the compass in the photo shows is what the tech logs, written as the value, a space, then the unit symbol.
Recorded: 160 °
